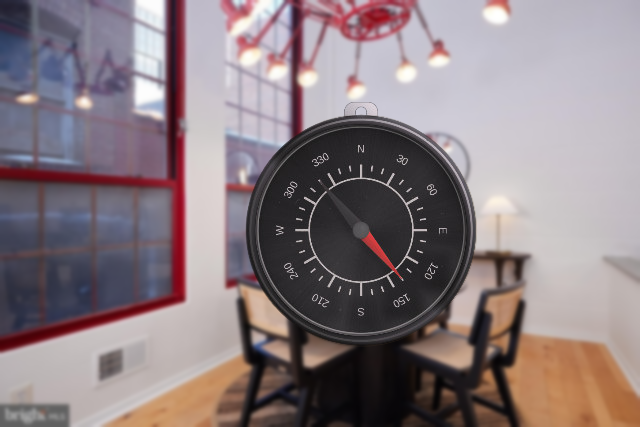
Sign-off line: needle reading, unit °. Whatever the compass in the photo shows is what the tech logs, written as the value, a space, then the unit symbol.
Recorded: 140 °
